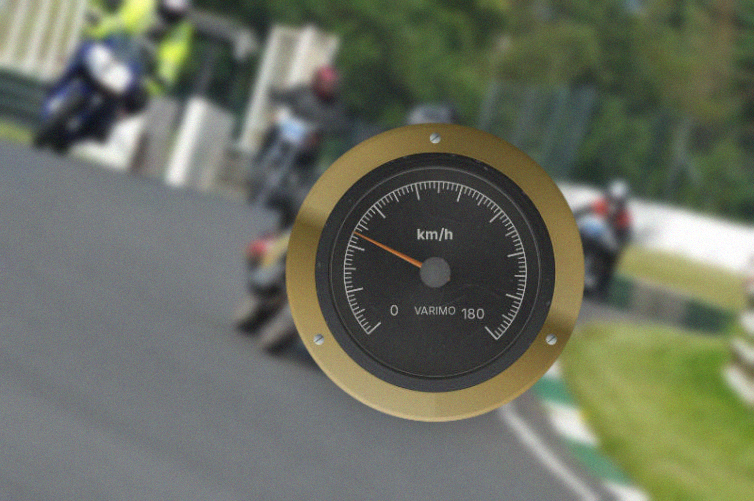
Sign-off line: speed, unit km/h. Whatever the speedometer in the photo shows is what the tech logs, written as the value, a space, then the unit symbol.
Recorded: 46 km/h
